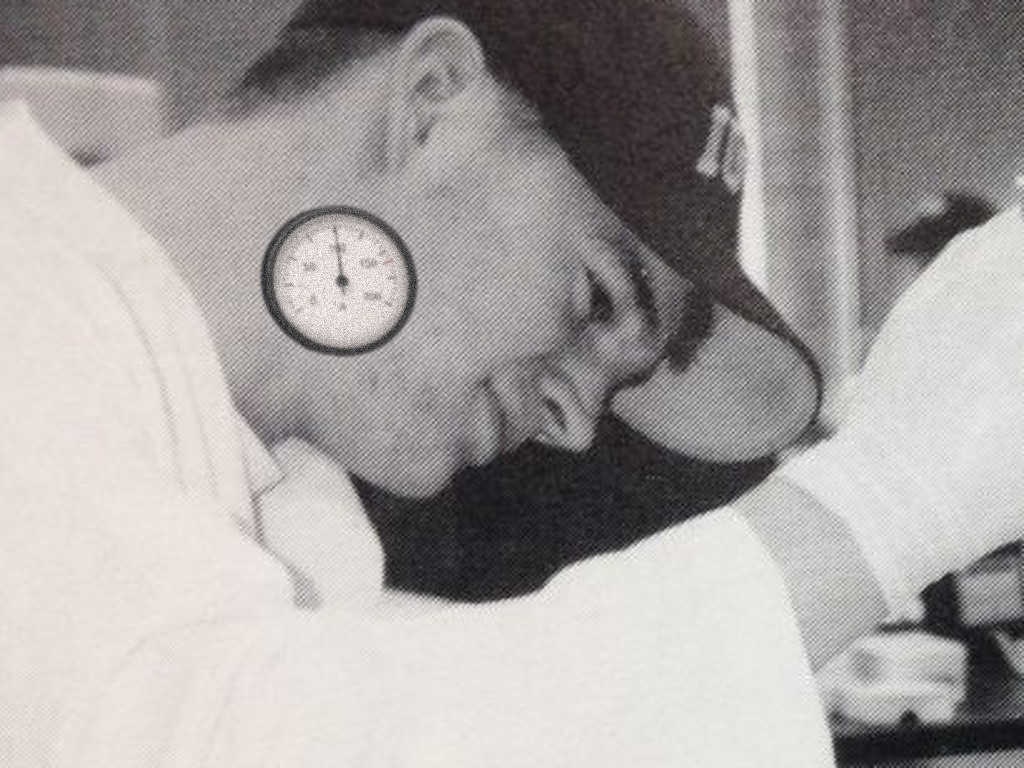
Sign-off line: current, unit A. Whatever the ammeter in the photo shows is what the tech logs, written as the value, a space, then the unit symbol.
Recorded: 100 A
